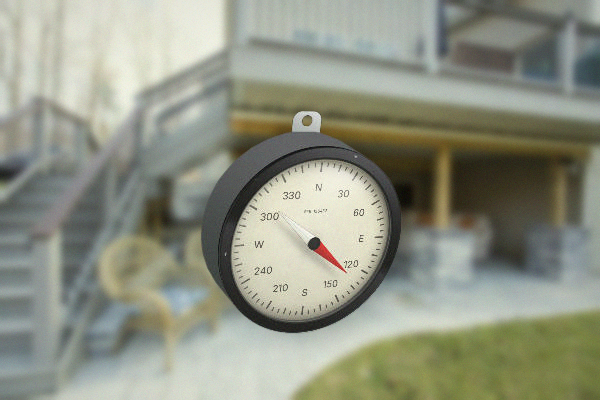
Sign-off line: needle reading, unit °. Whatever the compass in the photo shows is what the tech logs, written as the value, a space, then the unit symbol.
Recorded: 130 °
